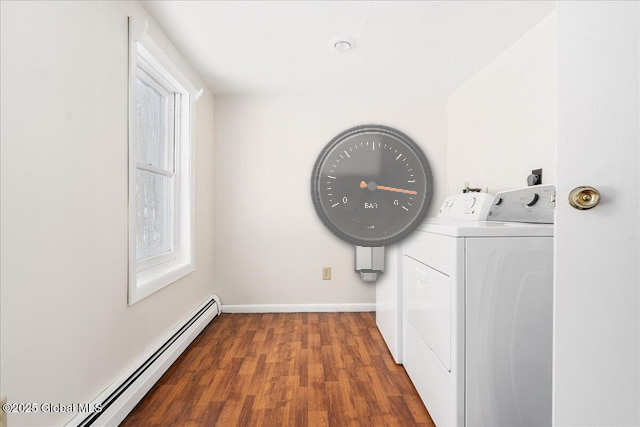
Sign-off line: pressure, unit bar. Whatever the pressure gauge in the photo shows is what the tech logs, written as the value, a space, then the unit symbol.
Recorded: 5.4 bar
